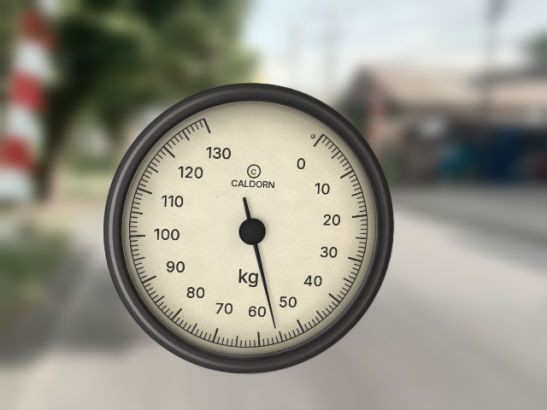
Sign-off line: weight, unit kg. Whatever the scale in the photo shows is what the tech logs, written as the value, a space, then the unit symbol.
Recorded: 56 kg
